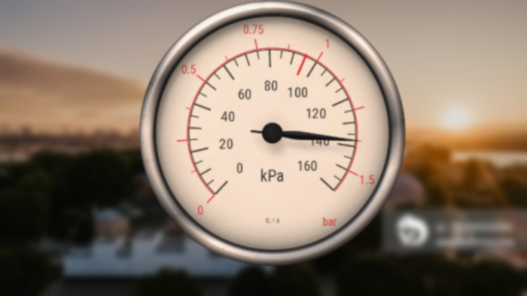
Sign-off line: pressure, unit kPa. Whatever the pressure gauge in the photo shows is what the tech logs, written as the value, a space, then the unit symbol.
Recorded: 137.5 kPa
